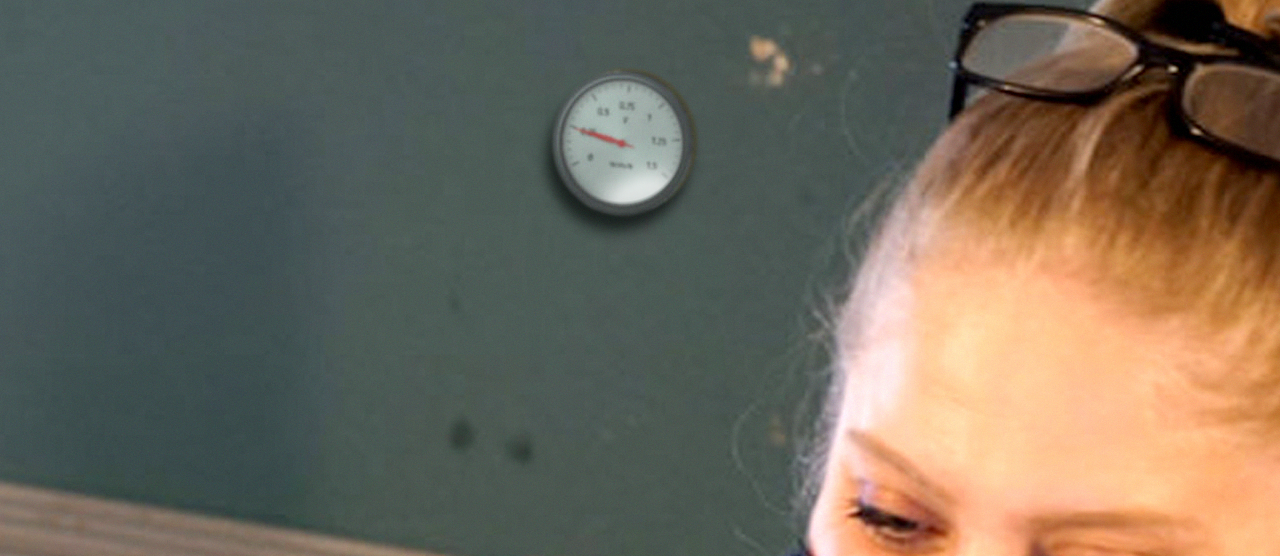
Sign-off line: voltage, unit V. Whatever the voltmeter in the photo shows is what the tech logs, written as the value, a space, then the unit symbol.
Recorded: 0.25 V
